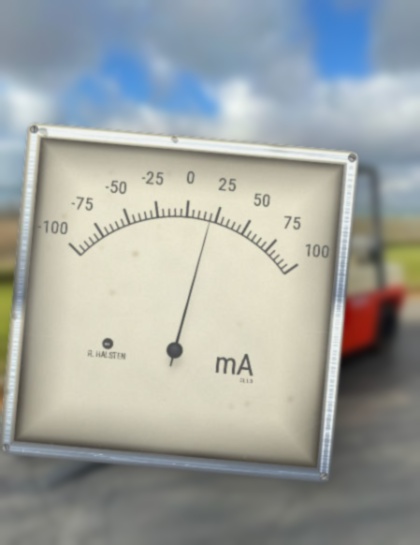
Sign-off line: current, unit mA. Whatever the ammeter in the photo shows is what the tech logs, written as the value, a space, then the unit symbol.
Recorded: 20 mA
